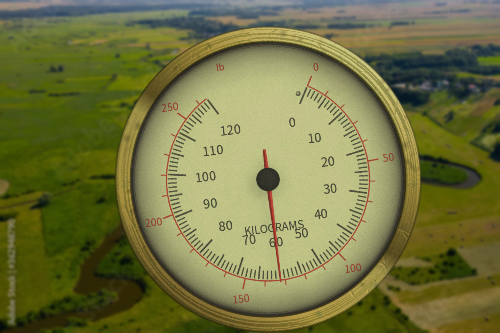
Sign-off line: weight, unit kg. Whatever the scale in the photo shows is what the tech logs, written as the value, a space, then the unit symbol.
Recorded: 60 kg
